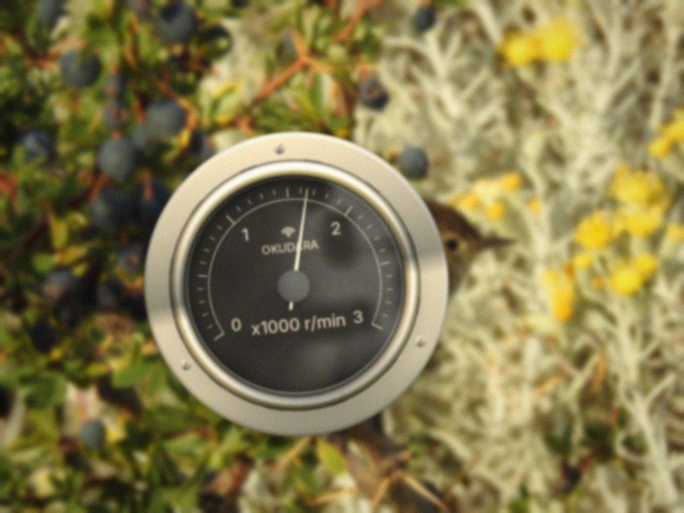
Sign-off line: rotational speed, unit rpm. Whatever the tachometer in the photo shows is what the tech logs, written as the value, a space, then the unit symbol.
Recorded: 1650 rpm
